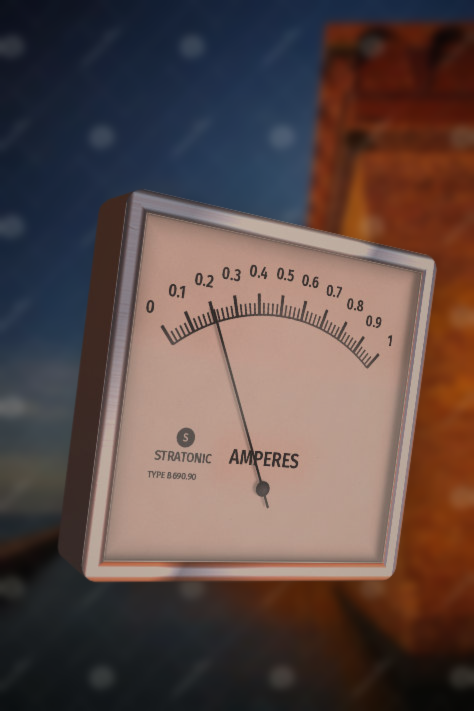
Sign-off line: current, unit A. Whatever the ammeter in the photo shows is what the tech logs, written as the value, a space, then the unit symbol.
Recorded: 0.2 A
